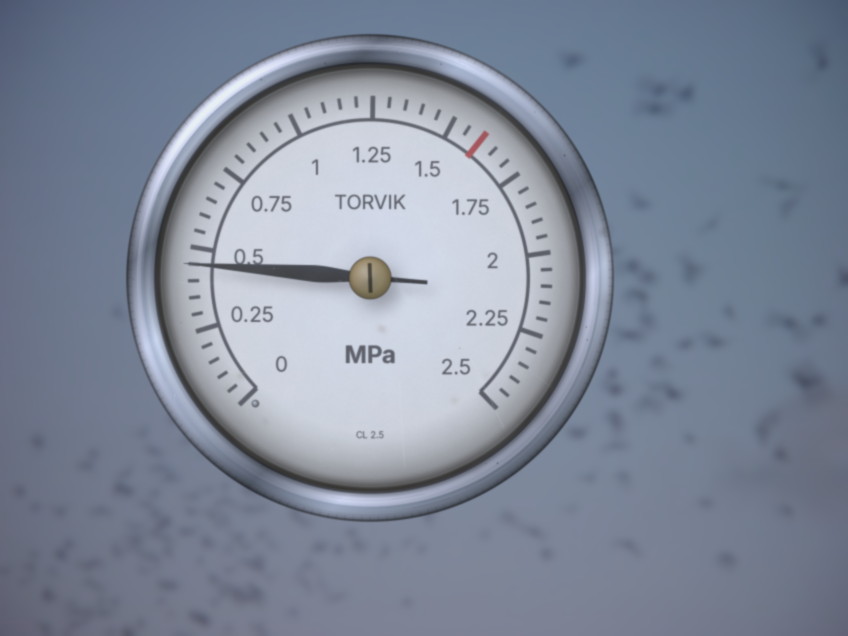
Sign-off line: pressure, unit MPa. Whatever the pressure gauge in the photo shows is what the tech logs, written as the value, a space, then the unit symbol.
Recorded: 0.45 MPa
